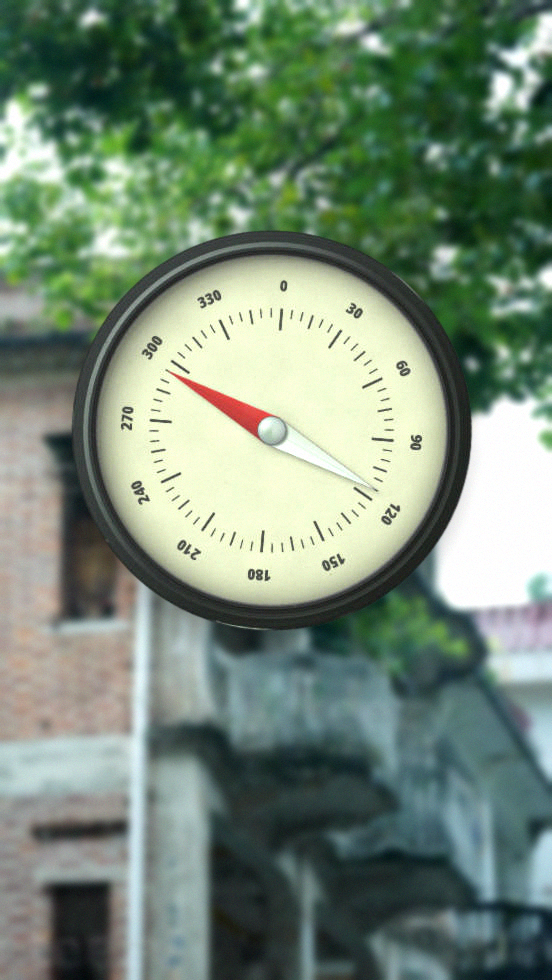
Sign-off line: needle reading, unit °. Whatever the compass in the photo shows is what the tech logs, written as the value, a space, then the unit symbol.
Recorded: 295 °
